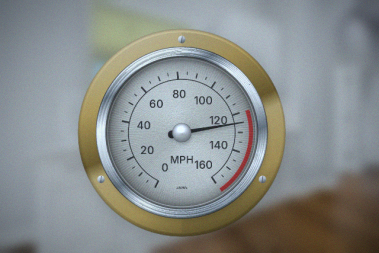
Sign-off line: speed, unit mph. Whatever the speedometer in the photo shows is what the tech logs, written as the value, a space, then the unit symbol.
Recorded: 125 mph
